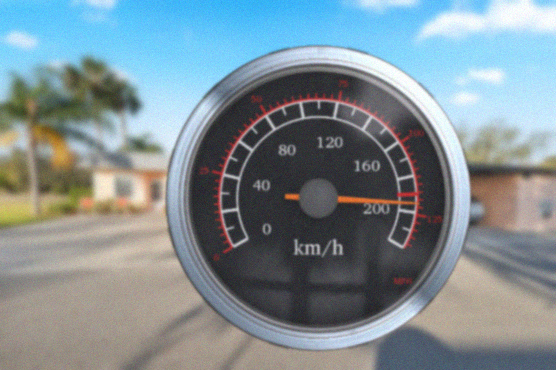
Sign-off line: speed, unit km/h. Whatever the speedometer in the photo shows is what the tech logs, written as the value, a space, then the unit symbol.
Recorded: 195 km/h
